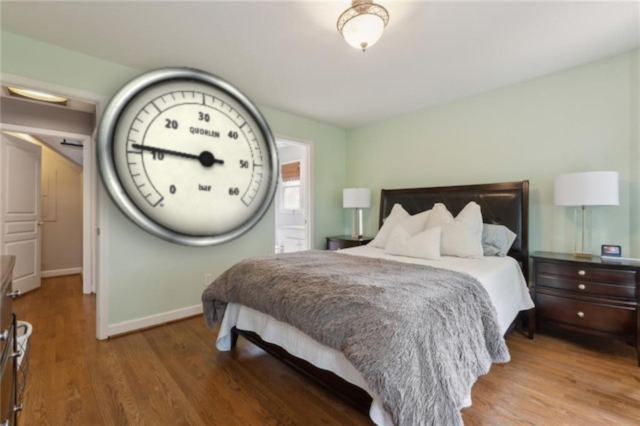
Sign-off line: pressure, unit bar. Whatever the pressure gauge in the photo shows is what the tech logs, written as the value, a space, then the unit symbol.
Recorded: 11 bar
